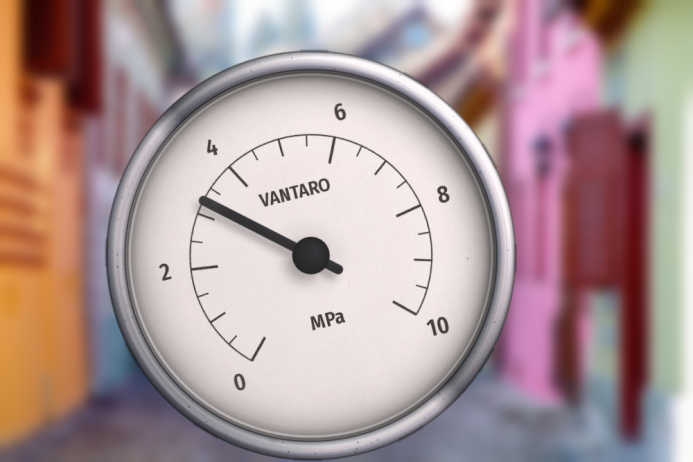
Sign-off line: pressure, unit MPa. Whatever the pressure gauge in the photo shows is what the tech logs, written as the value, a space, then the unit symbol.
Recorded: 3.25 MPa
